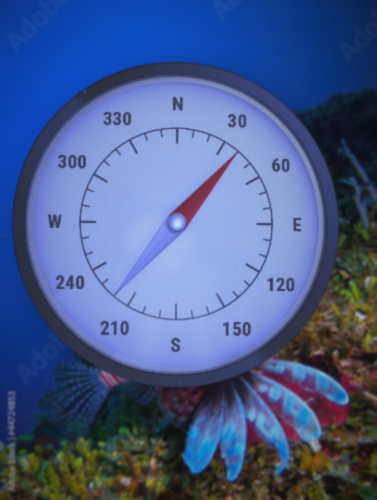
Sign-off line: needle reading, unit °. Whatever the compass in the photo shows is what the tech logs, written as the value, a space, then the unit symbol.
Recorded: 40 °
